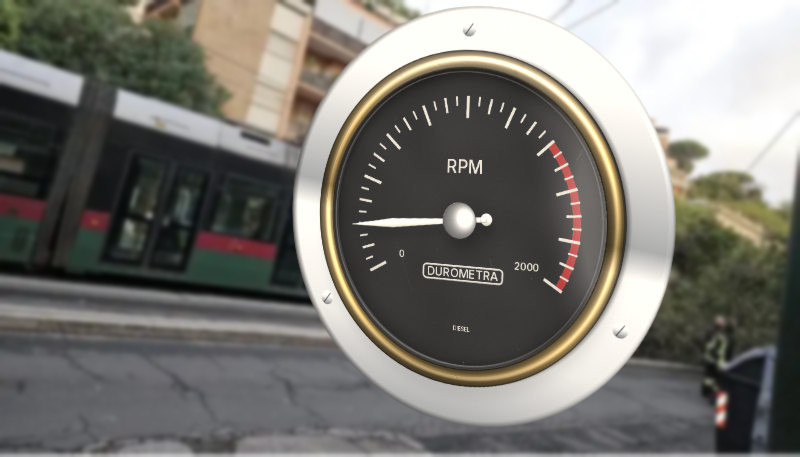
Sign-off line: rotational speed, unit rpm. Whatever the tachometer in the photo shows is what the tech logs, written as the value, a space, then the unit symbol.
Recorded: 200 rpm
